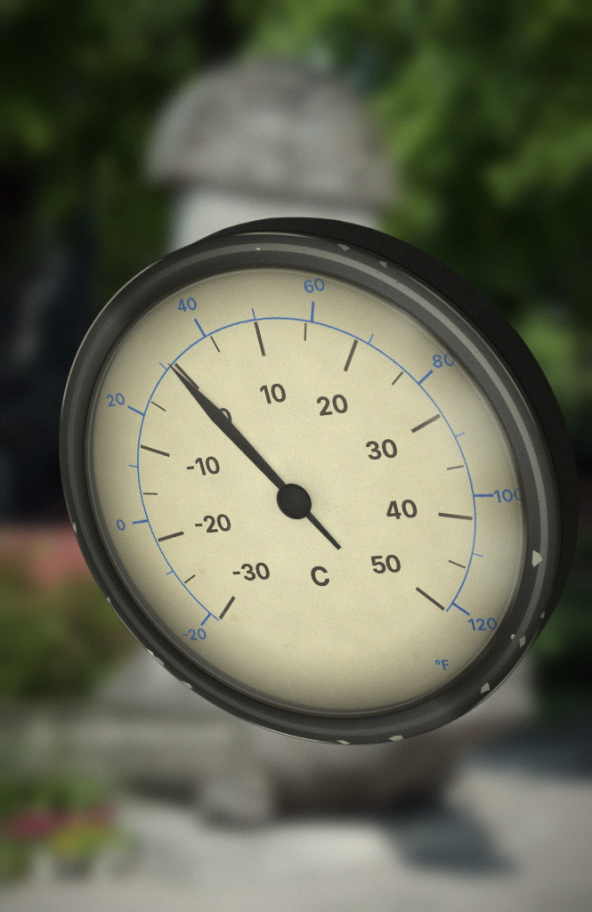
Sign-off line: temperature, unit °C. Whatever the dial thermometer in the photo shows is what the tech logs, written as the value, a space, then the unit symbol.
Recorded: 0 °C
